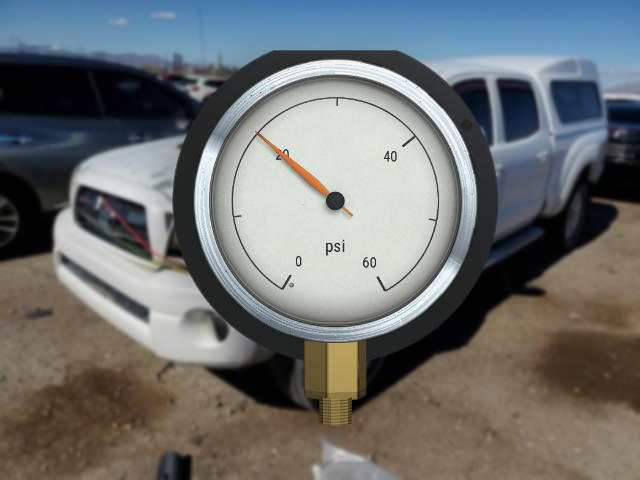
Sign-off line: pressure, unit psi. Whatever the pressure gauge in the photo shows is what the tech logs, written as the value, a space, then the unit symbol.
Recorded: 20 psi
